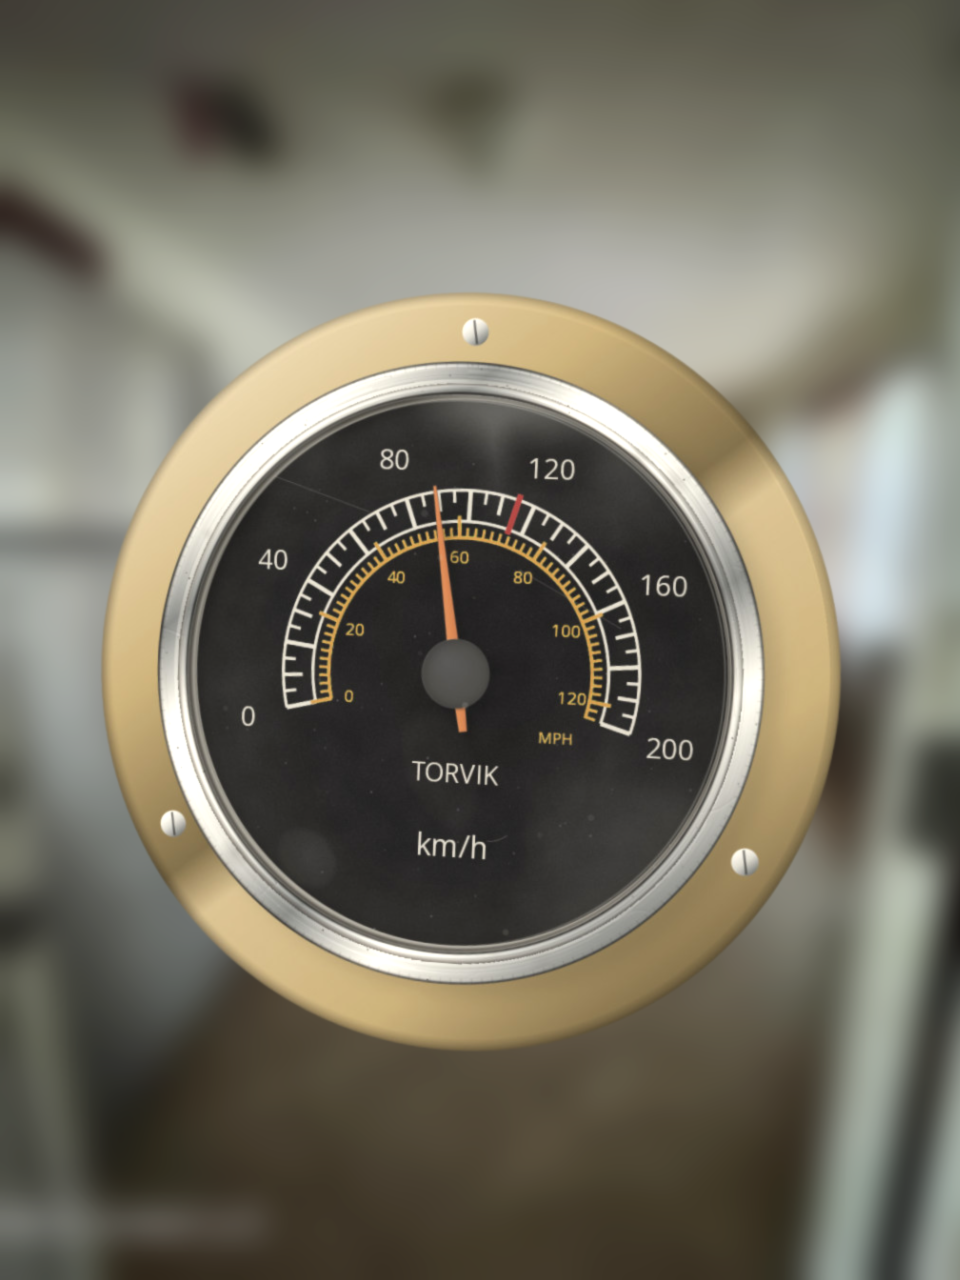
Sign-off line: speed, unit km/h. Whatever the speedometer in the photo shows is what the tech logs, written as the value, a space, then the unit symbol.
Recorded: 90 km/h
